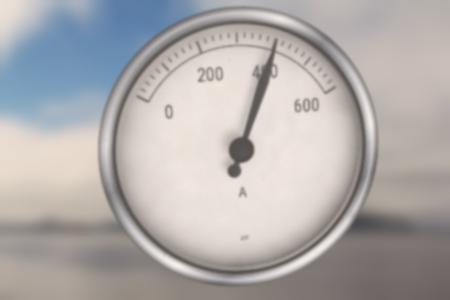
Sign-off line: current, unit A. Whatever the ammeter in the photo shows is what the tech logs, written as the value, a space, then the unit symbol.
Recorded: 400 A
